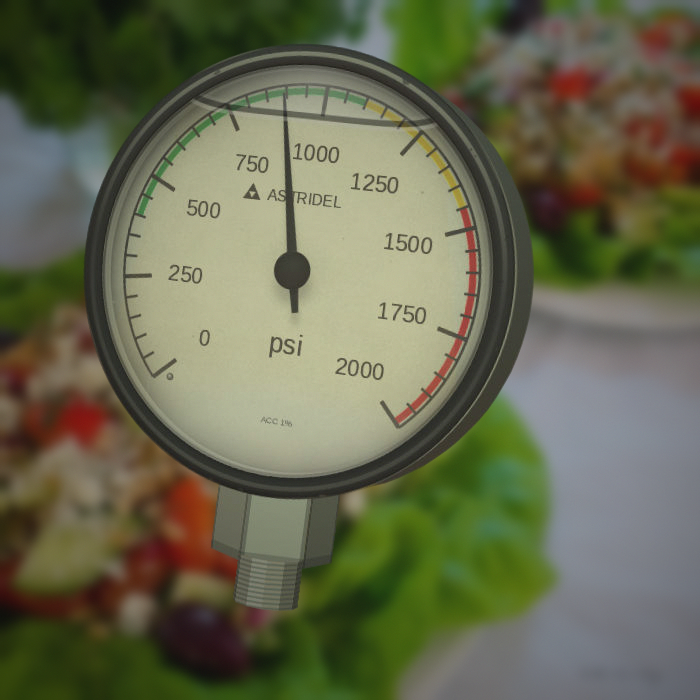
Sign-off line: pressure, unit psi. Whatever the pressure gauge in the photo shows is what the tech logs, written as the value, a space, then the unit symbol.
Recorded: 900 psi
